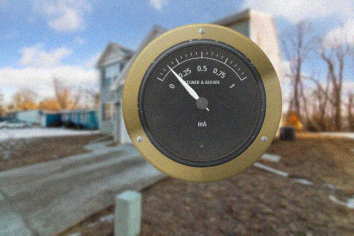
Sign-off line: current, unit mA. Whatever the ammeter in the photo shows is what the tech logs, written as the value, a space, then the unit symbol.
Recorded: 0.15 mA
